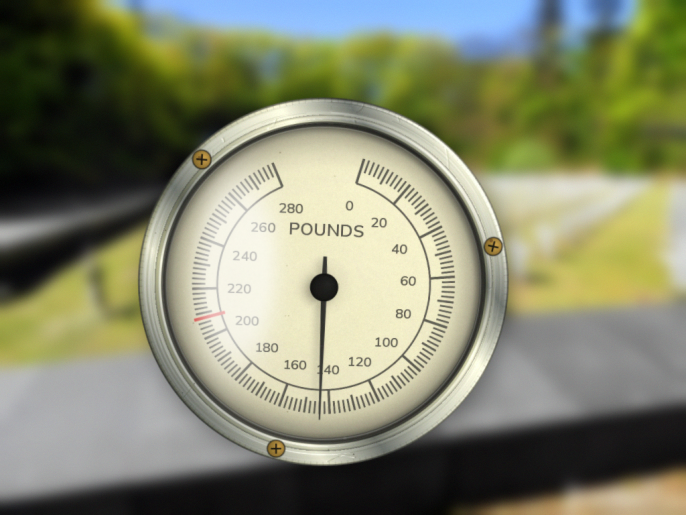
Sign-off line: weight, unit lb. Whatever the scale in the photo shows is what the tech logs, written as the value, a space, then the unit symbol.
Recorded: 144 lb
